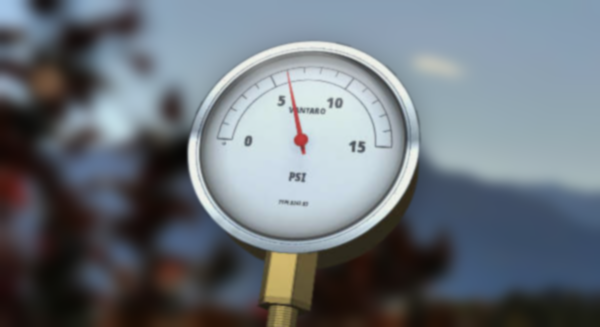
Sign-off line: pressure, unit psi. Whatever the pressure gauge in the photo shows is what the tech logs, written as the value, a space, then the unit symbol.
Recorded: 6 psi
